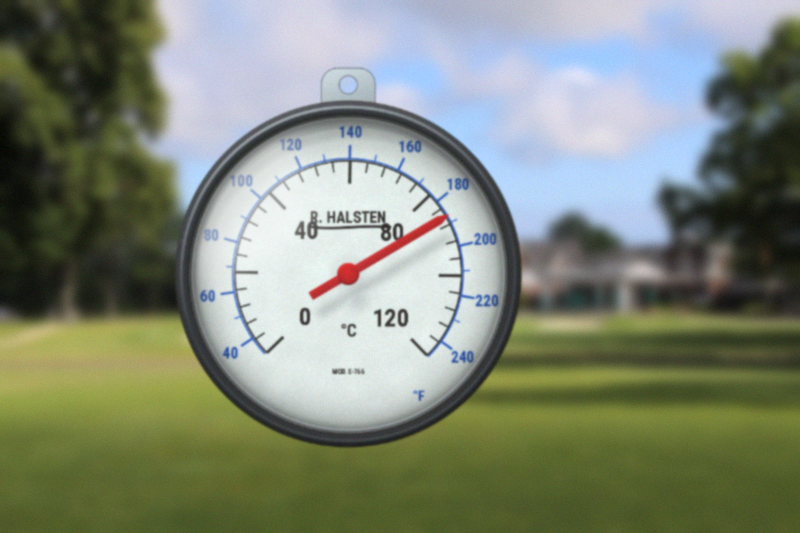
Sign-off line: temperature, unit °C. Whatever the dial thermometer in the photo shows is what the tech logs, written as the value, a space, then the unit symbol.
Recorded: 86 °C
